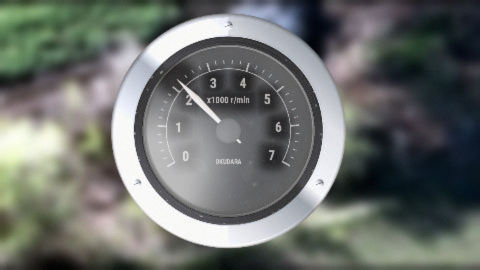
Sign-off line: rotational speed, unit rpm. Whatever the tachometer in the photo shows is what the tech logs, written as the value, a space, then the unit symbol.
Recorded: 2200 rpm
